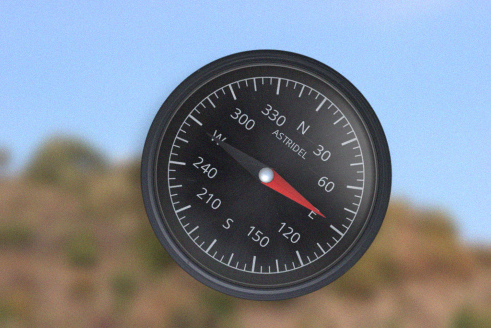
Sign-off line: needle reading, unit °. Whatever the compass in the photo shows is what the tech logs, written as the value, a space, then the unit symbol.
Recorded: 87.5 °
